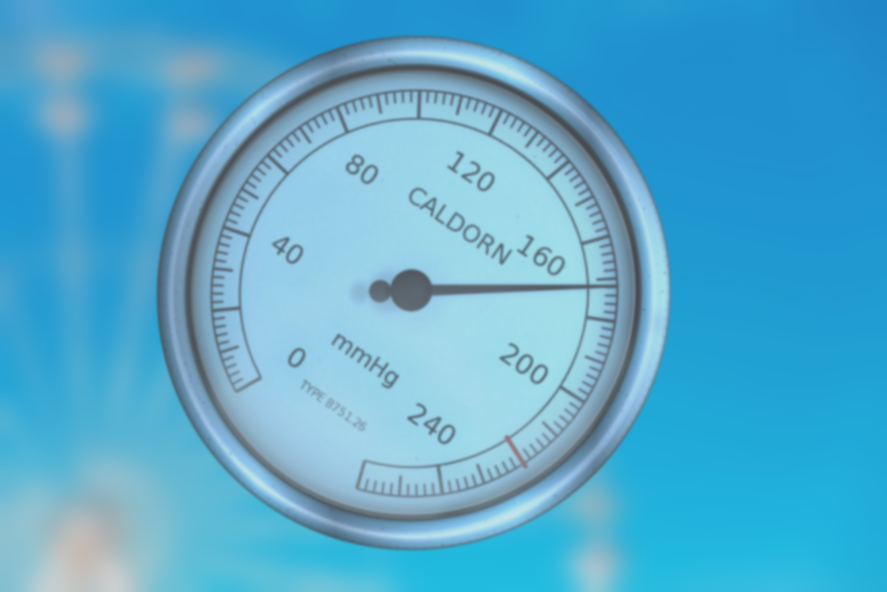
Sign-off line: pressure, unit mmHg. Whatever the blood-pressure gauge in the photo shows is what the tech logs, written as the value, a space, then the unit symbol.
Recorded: 172 mmHg
